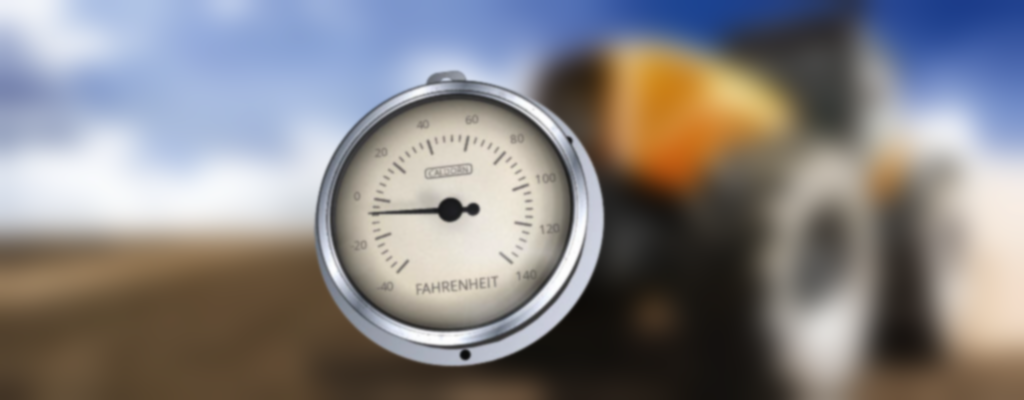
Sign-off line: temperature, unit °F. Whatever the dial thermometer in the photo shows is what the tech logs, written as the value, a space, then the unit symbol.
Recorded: -8 °F
